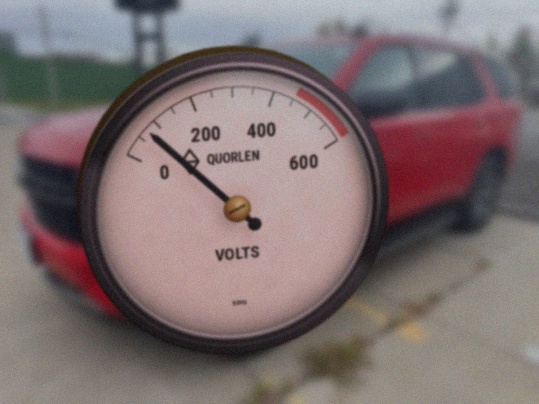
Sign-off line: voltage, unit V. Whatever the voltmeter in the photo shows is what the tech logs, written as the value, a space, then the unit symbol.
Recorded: 75 V
